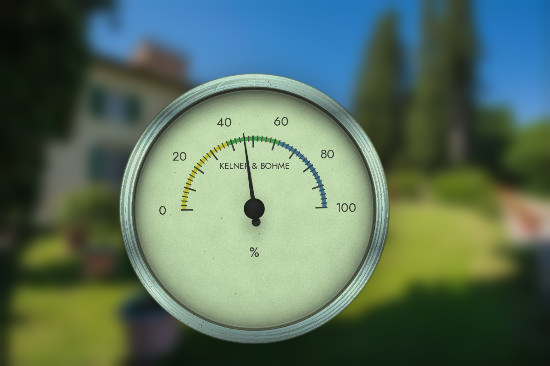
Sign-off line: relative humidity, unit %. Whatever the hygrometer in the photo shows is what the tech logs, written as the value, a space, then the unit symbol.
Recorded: 46 %
